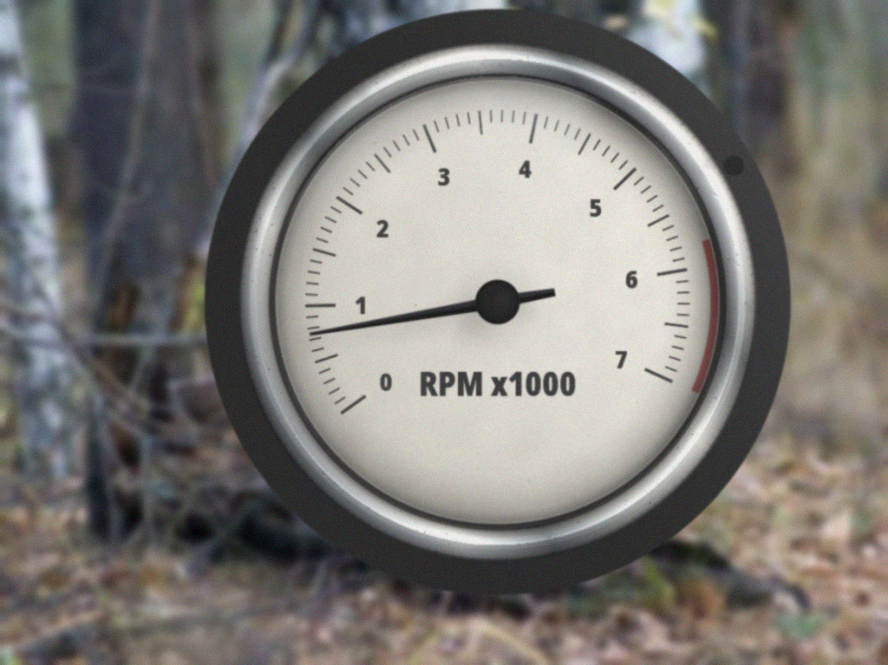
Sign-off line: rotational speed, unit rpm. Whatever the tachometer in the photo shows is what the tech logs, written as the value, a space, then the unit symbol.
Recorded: 750 rpm
